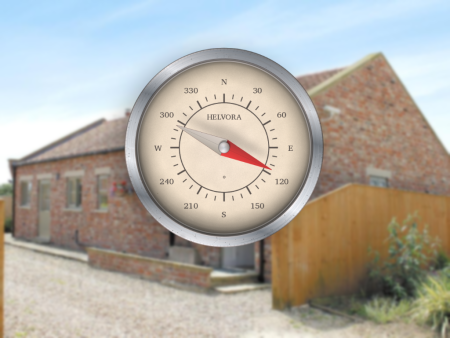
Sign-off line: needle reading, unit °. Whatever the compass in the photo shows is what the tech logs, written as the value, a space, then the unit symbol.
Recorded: 115 °
